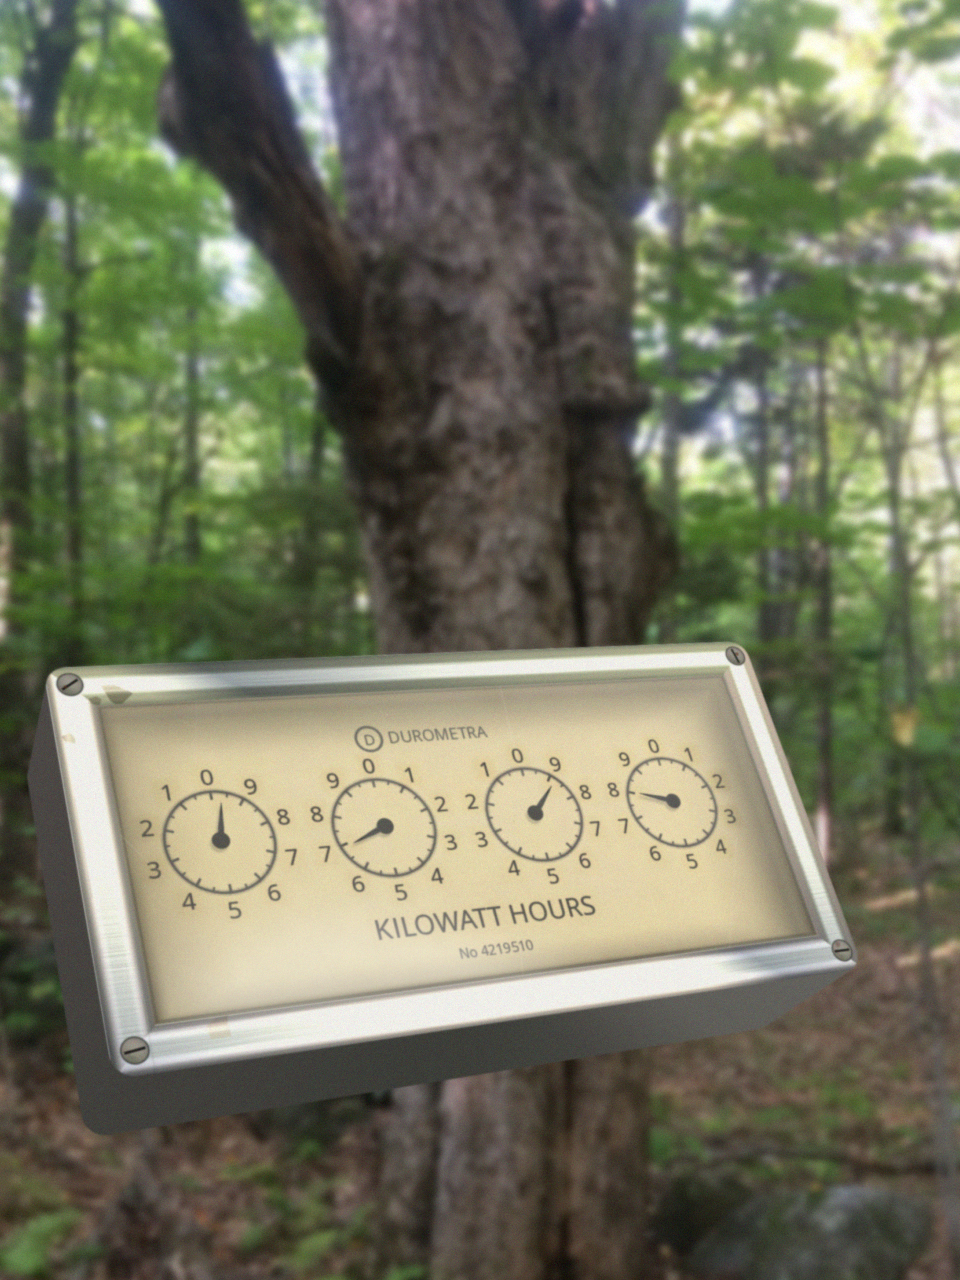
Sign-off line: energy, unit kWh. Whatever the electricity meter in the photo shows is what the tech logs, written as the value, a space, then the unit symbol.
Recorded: 9688 kWh
